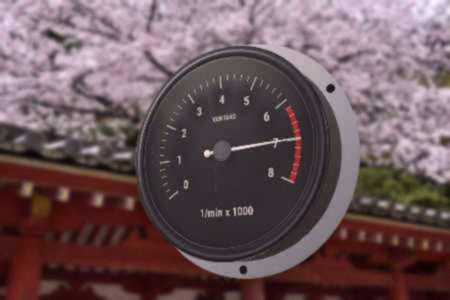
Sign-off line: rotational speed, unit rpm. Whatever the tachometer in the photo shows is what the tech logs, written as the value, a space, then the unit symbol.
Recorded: 7000 rpm
